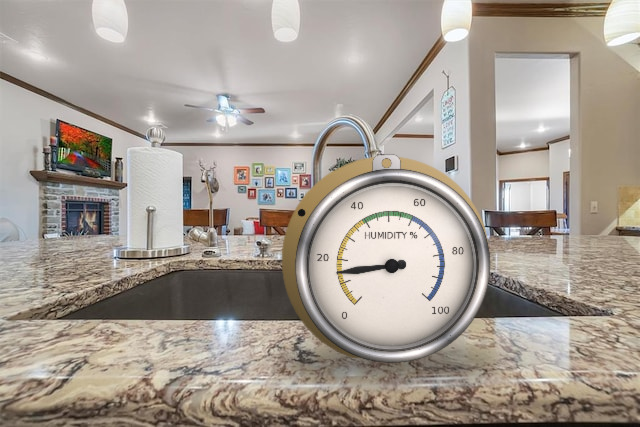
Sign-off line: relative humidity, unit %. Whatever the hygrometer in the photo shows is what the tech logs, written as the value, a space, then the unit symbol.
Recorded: 15 %
